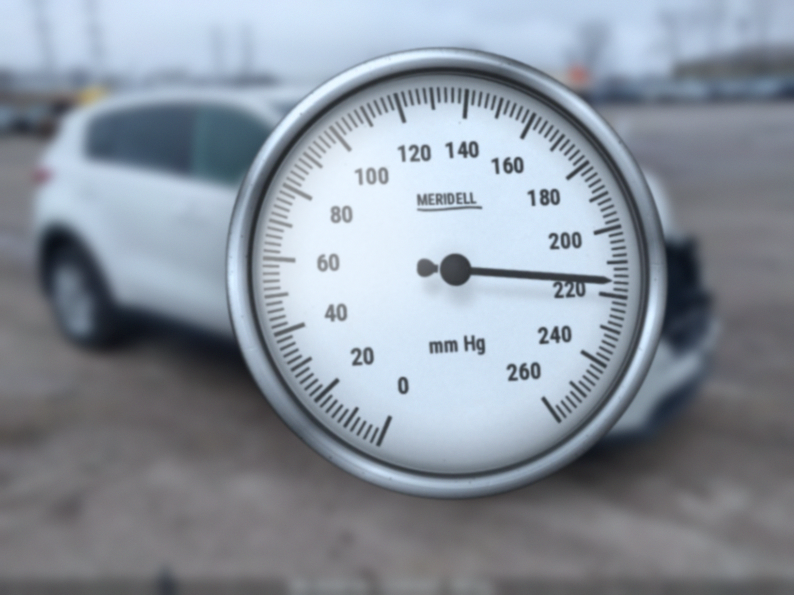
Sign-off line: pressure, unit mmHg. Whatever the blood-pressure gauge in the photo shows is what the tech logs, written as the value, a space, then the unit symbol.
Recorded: 216 mmHg
